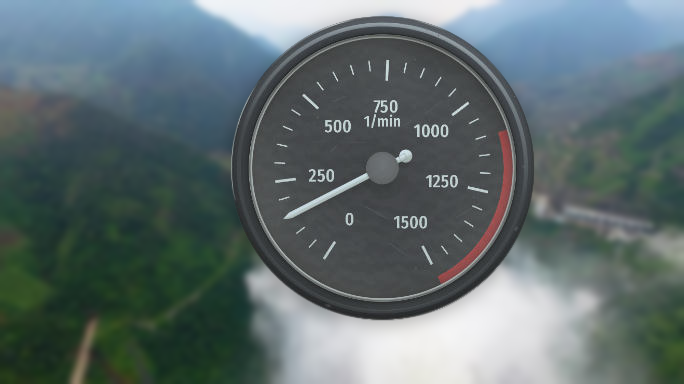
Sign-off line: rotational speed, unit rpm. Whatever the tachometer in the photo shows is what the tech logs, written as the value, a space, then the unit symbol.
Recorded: 150 rpm
